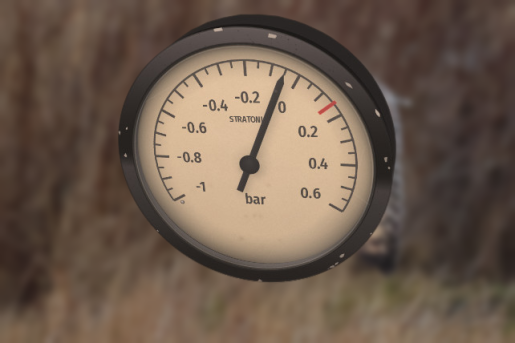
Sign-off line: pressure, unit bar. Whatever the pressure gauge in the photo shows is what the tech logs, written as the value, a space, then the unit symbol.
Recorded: -0.05 bar
